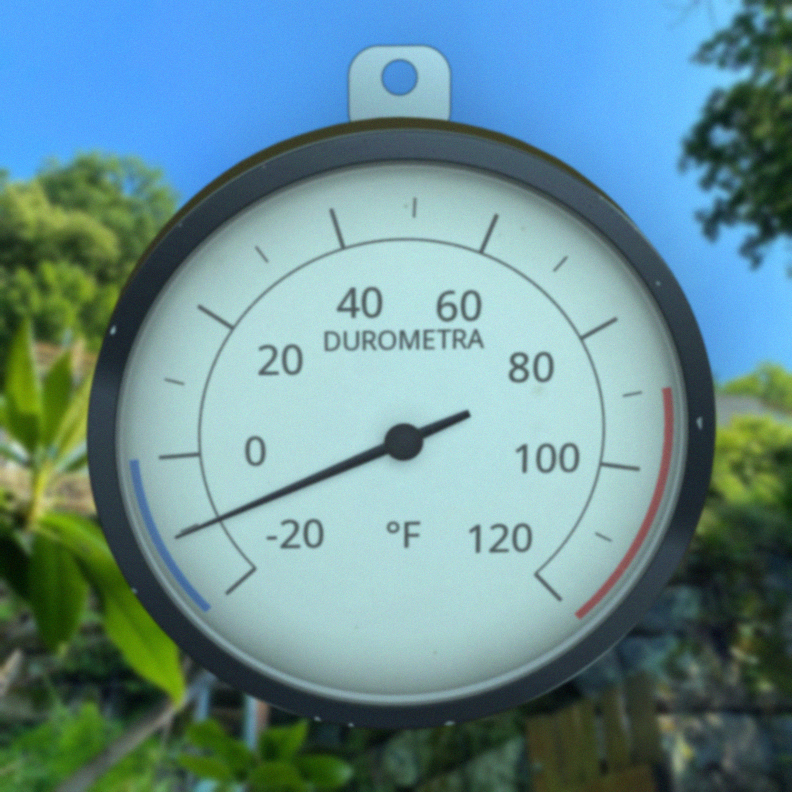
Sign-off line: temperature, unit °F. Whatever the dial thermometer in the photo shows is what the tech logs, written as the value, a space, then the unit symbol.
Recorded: -10 °F
